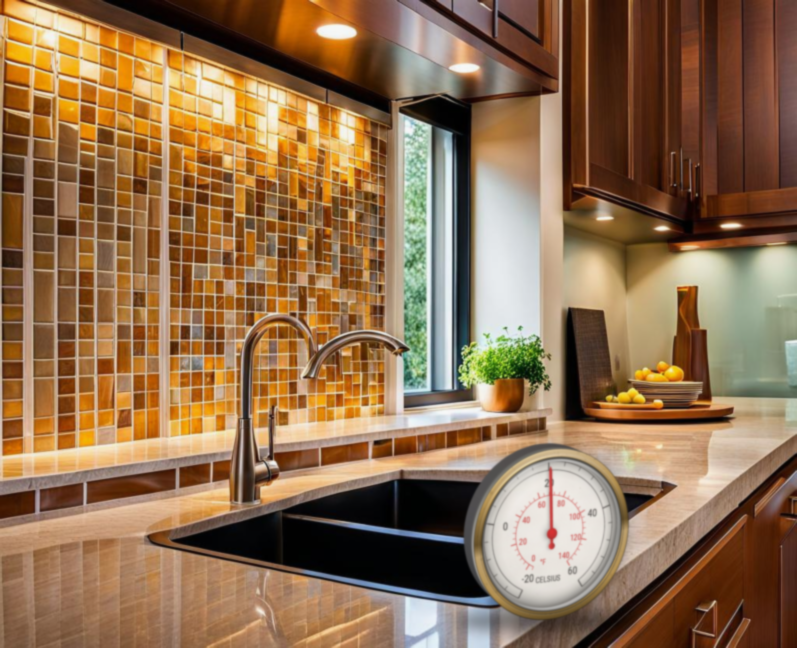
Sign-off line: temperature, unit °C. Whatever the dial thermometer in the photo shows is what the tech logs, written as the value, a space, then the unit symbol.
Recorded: 20 °C
